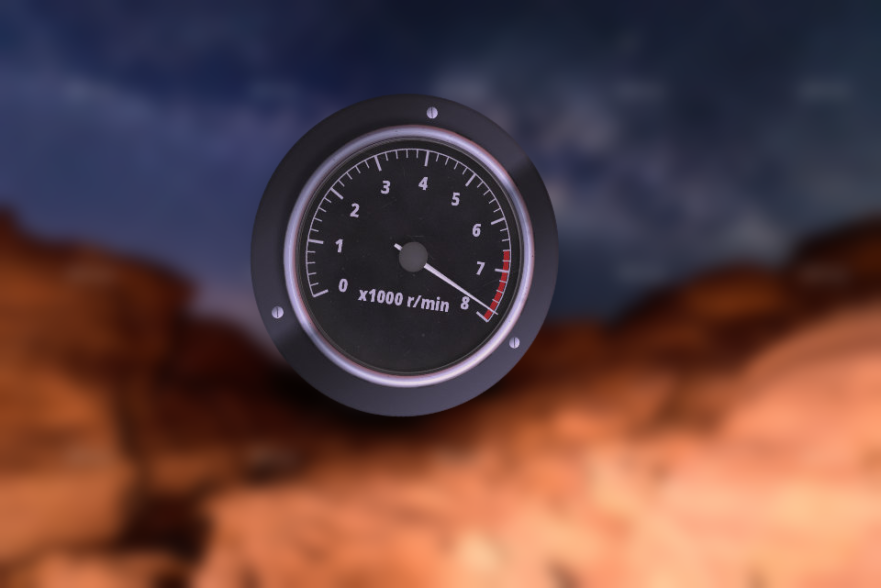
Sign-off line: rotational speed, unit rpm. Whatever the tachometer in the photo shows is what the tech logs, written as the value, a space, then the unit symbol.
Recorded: 7800 rpm
